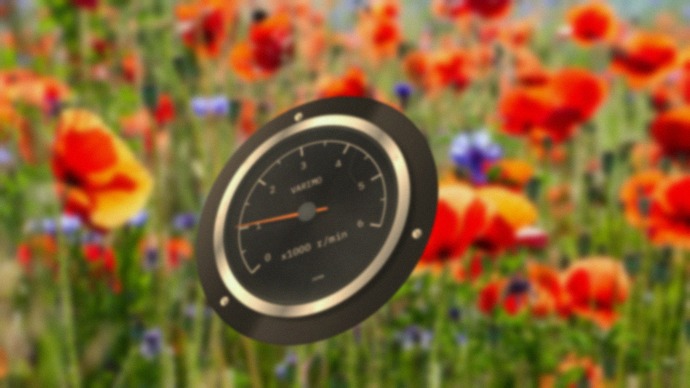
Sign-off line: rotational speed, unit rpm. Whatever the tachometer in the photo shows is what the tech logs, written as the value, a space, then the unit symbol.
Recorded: 1000 rpm
